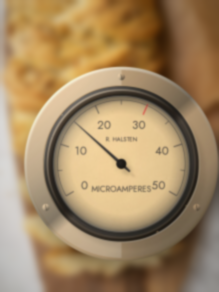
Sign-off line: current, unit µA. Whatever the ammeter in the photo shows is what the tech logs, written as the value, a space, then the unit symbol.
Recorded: 15 µA
